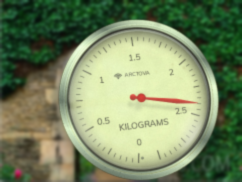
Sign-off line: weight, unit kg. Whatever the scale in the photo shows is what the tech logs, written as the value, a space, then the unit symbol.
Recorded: 2.4 kg
